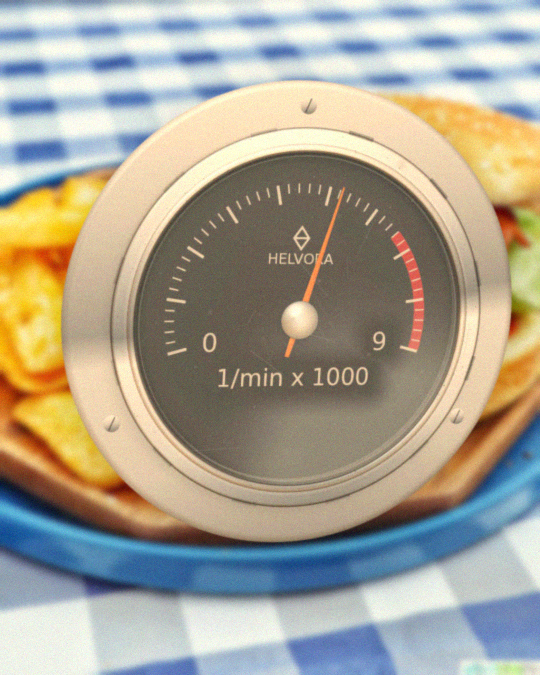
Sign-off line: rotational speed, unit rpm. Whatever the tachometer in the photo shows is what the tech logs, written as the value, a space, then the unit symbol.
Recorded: 5200 rpm
